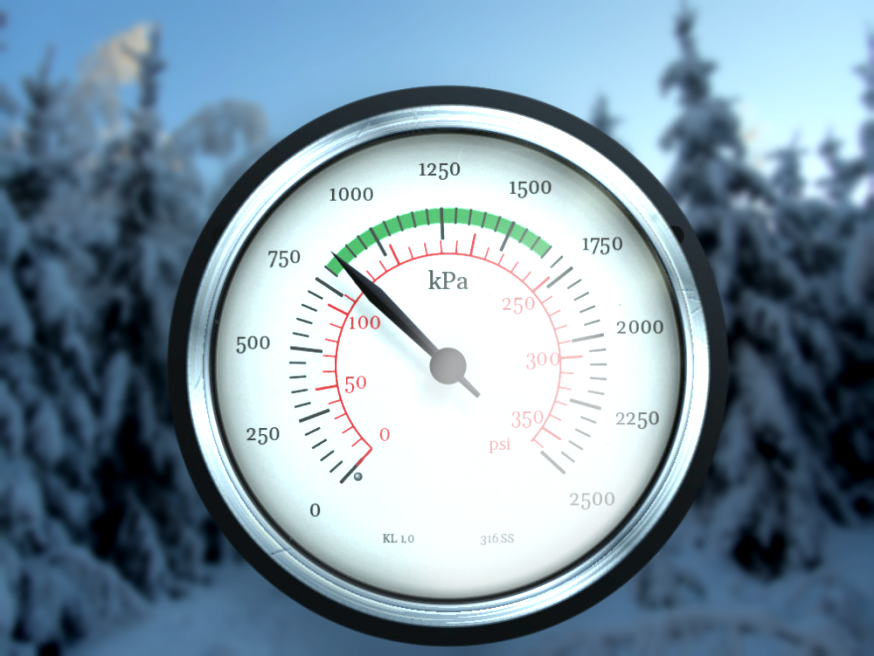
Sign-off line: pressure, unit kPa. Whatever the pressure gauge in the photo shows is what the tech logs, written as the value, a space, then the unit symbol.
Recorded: 850 kPa
